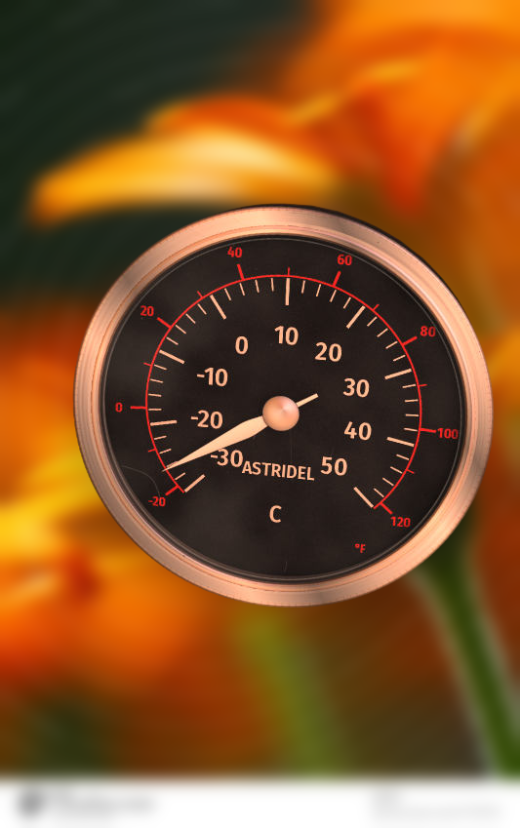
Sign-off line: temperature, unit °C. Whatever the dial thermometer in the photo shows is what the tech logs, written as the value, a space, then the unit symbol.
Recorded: -26 °C
